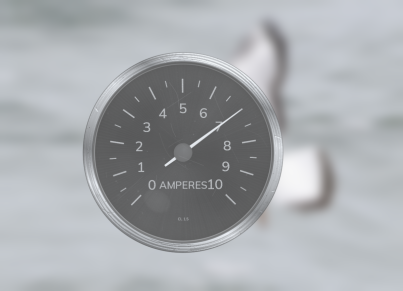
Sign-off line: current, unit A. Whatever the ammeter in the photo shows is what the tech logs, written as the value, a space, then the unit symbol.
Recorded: 7 A
